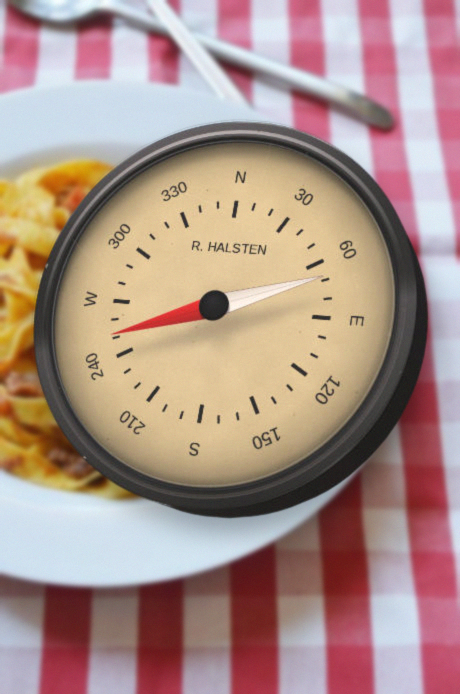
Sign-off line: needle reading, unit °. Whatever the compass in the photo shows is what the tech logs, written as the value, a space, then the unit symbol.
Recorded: 250 °
